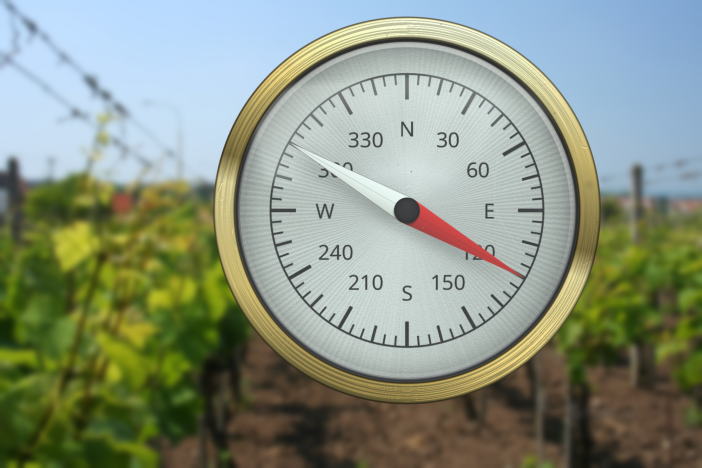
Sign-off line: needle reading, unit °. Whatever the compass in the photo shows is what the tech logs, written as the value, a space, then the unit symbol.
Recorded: 120 °
